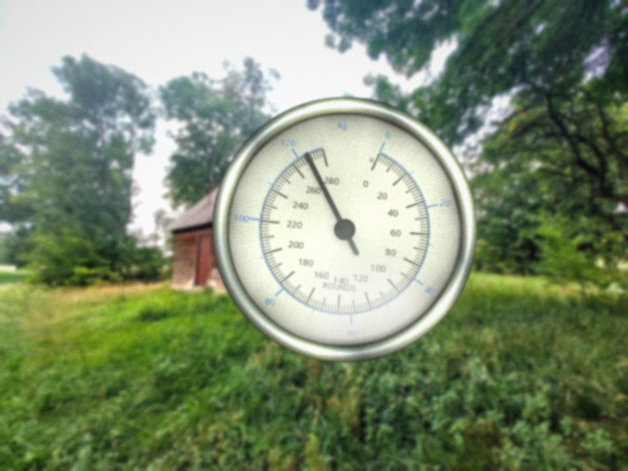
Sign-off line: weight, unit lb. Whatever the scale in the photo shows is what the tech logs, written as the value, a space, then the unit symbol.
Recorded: 270 lb
